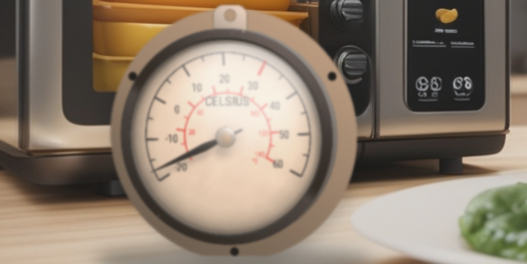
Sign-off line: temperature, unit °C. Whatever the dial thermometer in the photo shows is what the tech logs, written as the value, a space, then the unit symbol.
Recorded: -17.5 °C
